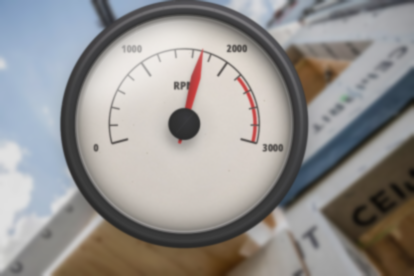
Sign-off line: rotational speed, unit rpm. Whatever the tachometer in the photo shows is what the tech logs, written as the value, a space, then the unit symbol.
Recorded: 1700 rpm
